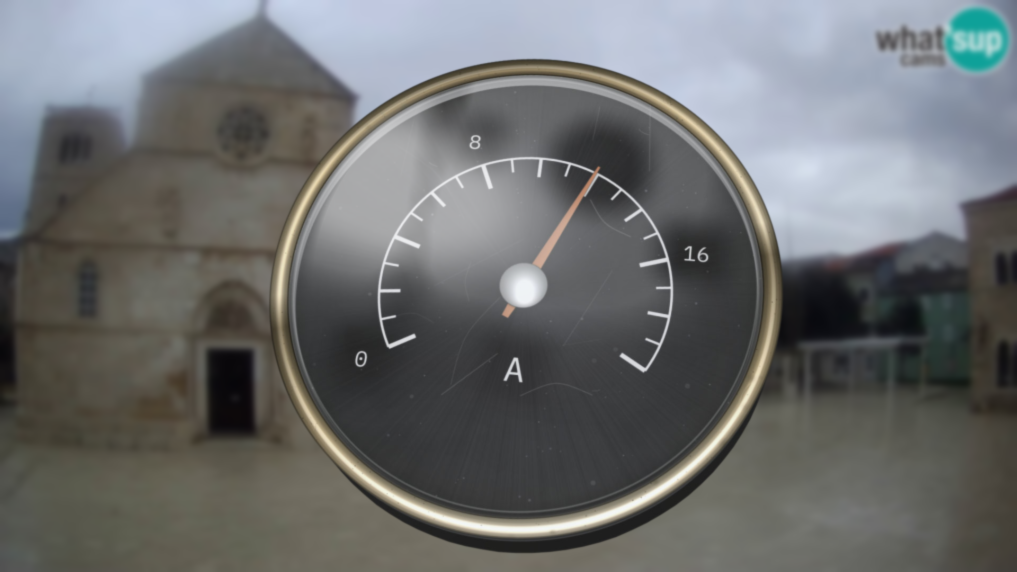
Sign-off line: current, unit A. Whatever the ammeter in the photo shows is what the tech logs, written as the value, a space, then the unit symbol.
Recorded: 12 A
